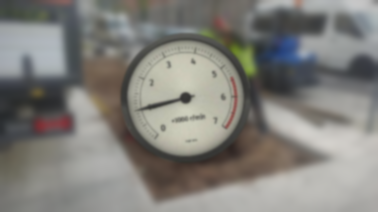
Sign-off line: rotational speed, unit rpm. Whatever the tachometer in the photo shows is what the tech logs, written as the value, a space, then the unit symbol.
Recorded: 1000 rpm
